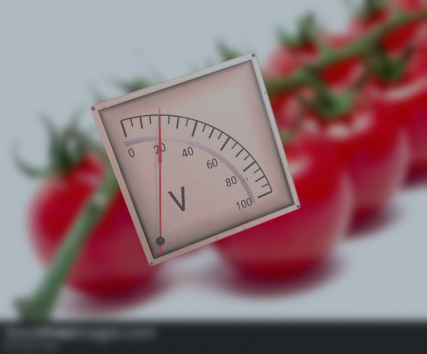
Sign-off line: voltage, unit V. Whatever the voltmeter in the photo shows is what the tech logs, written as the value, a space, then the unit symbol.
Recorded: 20 V
